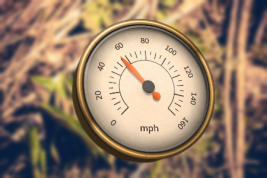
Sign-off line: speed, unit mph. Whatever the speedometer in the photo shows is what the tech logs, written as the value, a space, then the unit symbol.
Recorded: 55 mph
